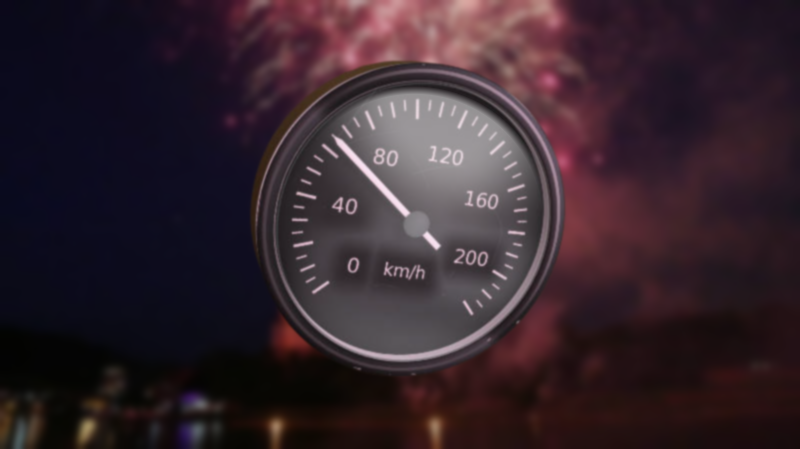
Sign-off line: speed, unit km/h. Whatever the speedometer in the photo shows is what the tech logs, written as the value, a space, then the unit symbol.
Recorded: 65 km/h
